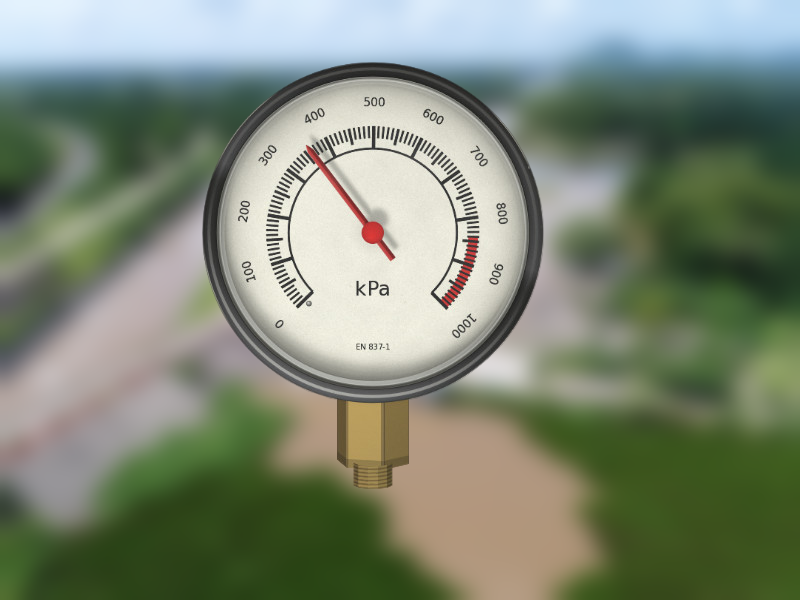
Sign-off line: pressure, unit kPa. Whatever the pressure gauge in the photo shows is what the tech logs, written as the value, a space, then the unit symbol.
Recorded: 360 kPa
